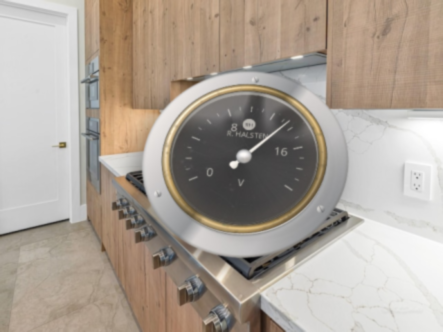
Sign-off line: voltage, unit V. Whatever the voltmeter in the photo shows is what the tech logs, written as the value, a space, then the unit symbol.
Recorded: 13.5 V
